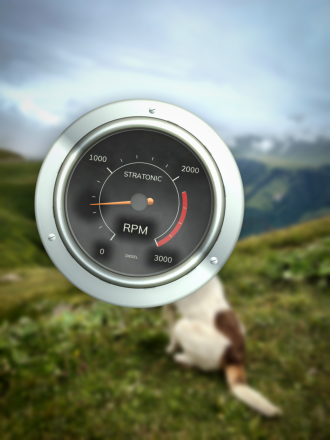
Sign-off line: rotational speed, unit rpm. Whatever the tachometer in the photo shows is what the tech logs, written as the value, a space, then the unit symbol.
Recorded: 500 rpm
